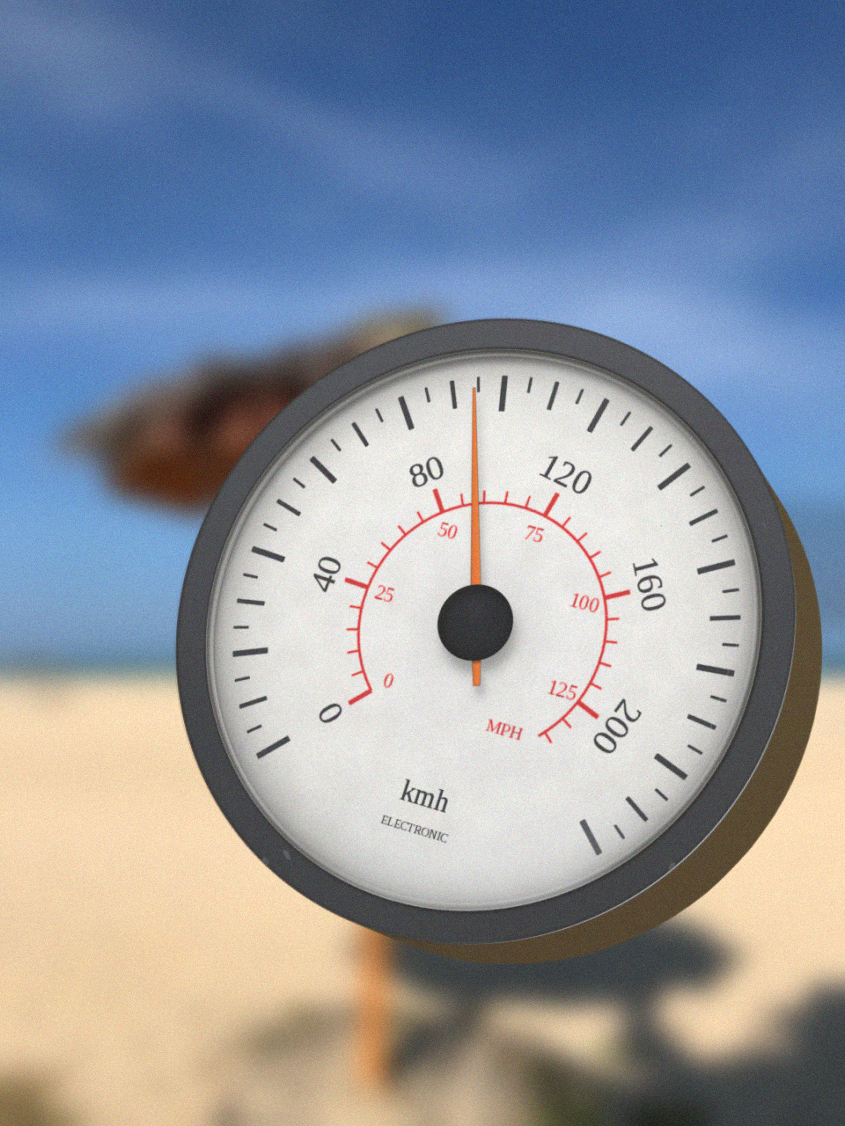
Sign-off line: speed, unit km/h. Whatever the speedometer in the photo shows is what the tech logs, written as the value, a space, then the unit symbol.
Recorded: 95 km/h
